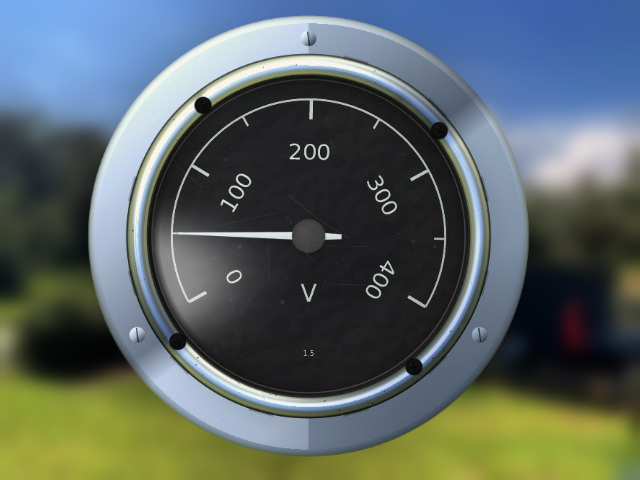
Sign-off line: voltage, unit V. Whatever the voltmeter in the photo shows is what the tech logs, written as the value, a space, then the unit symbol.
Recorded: 50 V
